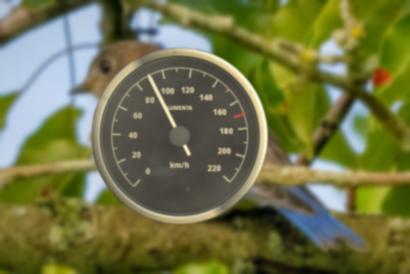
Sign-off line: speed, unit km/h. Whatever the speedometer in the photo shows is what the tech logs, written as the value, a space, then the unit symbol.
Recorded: 90 km/h
